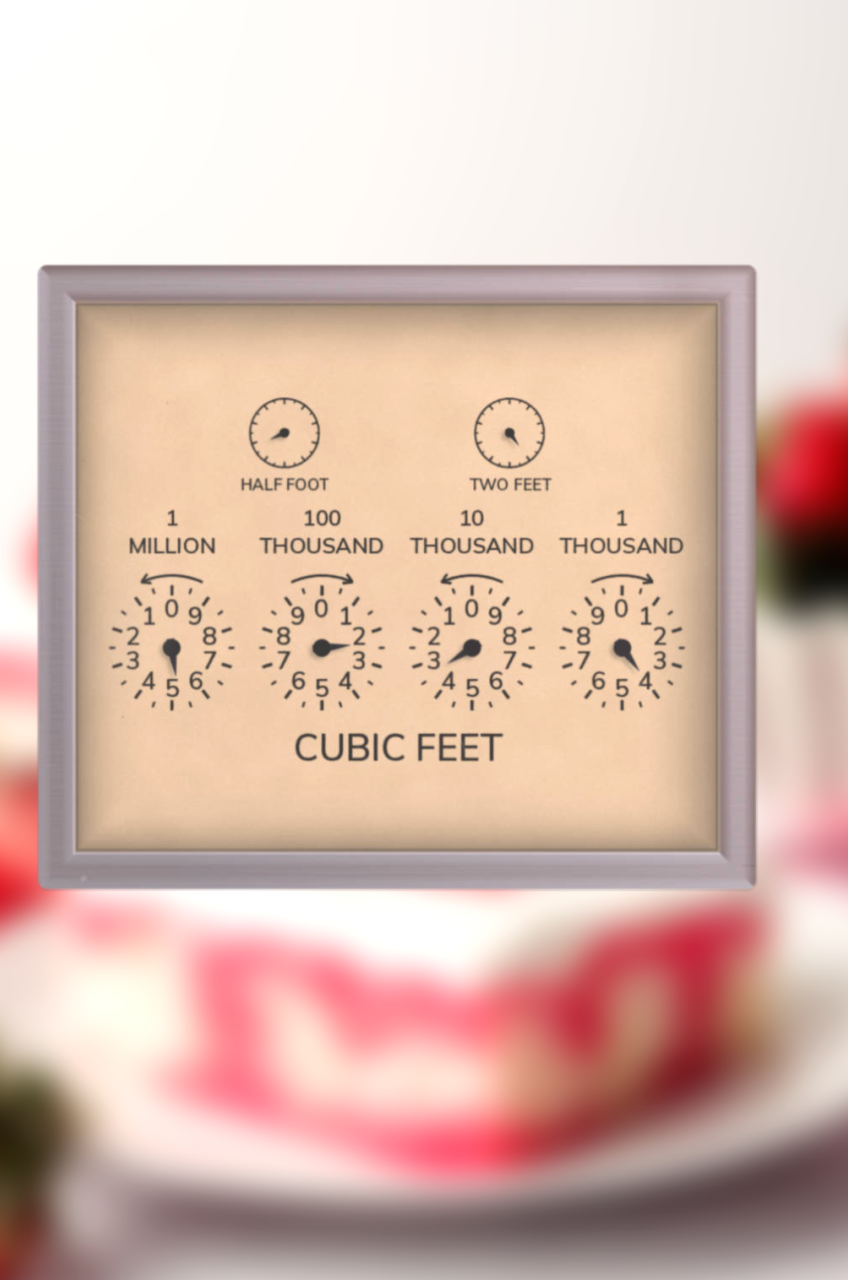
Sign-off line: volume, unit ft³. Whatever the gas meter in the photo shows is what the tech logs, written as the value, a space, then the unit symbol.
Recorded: 523400 ft³
